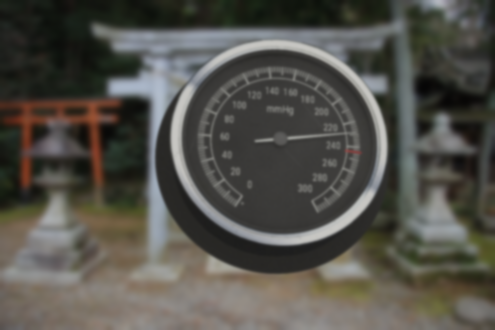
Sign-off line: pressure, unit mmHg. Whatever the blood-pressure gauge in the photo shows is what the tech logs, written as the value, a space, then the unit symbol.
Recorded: 230 mmHg
